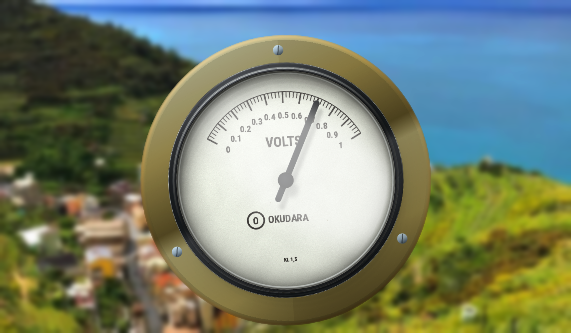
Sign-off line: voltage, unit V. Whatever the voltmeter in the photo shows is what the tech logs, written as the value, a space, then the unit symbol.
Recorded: 0.7 V
